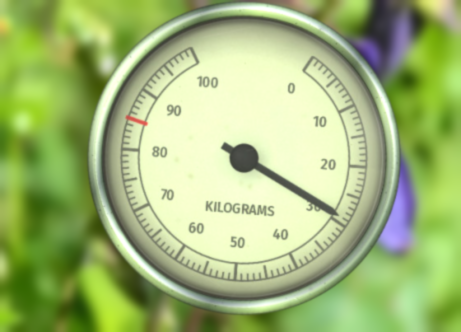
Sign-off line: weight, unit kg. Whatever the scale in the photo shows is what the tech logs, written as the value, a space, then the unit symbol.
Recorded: 29 kg
